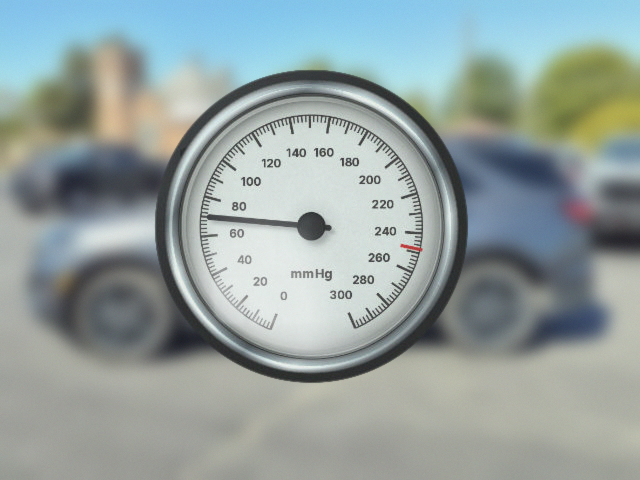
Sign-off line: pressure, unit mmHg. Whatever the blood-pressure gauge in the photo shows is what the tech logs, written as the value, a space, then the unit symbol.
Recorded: 70 mmHg
